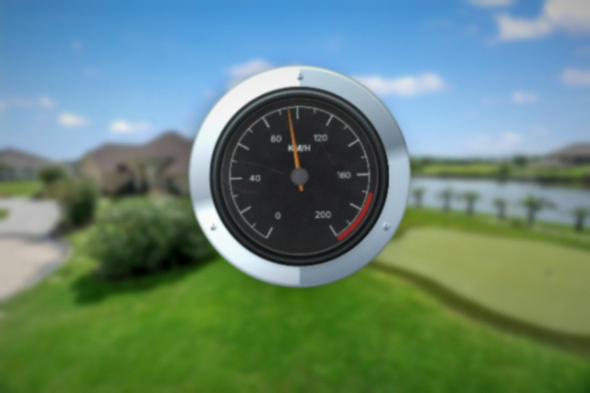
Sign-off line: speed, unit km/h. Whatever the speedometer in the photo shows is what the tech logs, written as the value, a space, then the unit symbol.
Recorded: 95 km/h
